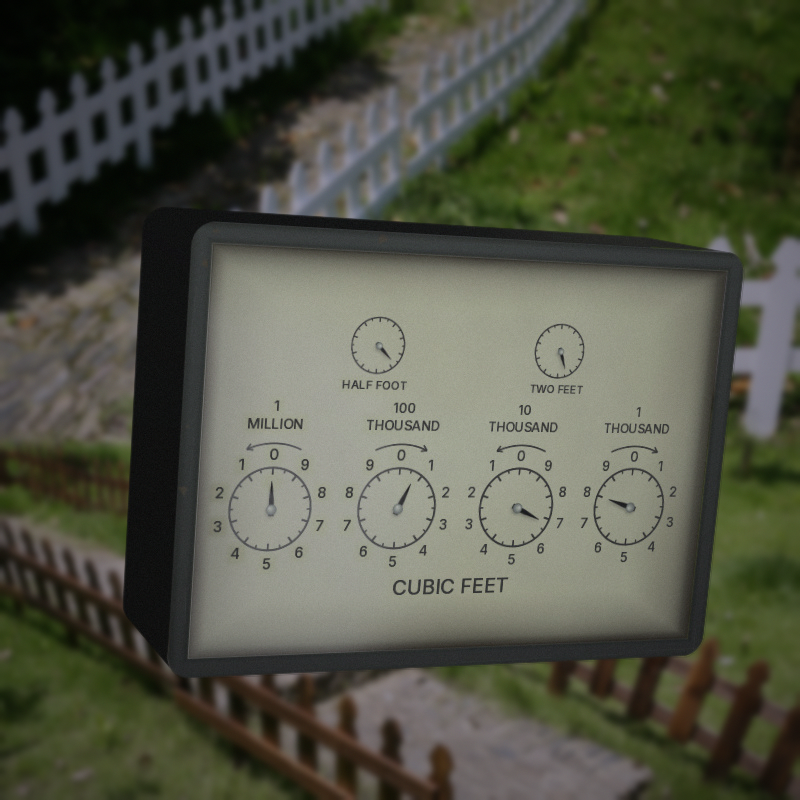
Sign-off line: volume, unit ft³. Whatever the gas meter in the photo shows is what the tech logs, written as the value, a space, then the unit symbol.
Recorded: 6800 ft³
